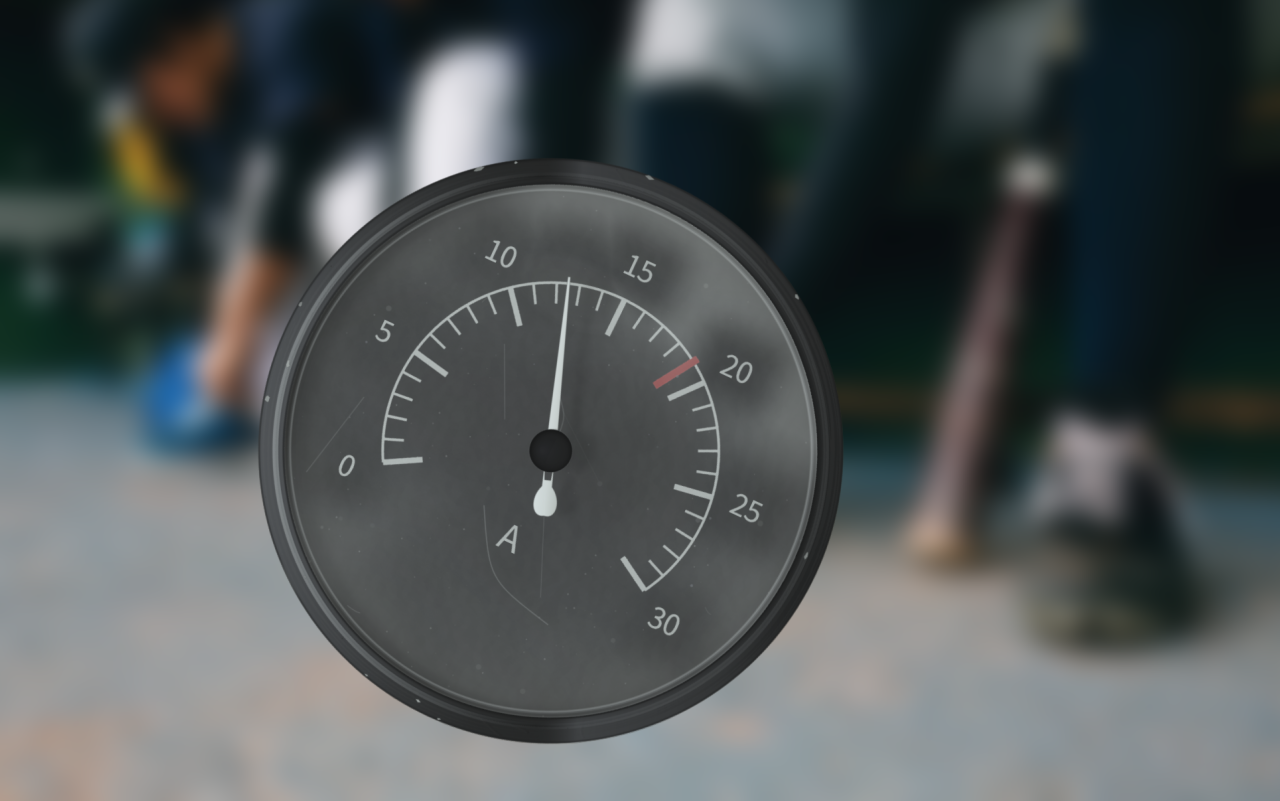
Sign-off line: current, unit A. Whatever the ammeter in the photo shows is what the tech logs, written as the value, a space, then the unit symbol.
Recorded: 12.5 A
